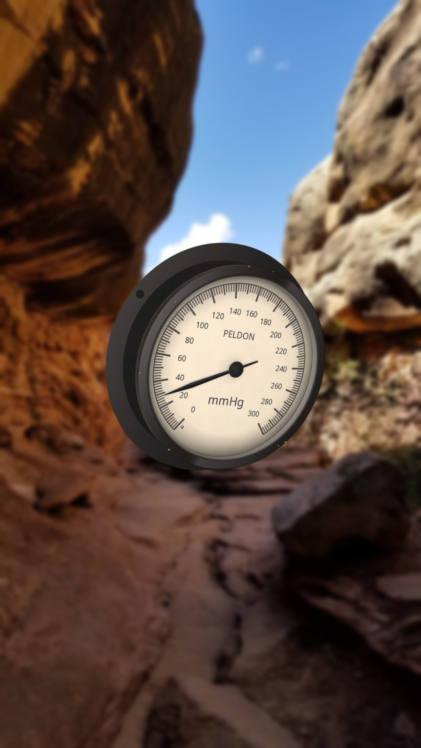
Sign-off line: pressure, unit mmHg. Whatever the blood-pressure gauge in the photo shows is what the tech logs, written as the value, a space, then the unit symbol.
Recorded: 30 mmHg
